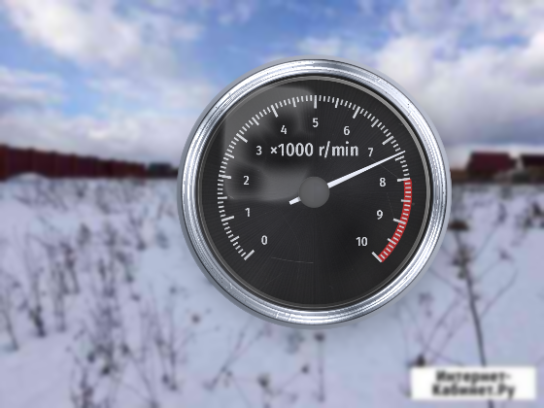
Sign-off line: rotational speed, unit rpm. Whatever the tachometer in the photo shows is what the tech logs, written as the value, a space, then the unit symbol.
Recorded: 7400 rpm
